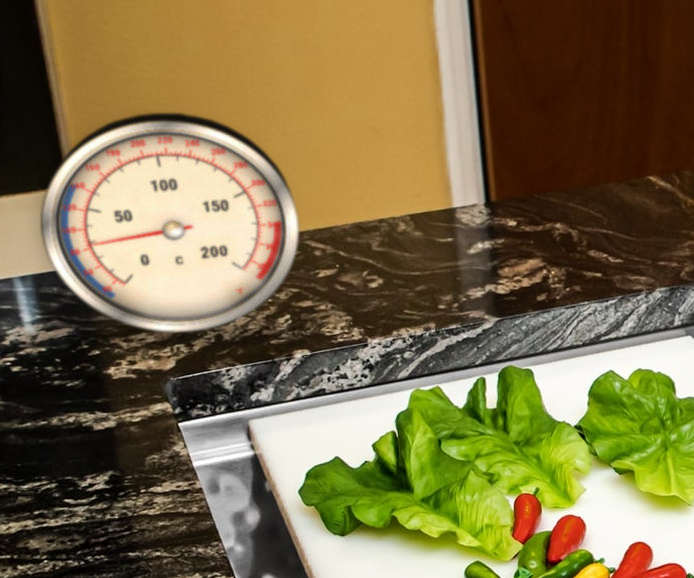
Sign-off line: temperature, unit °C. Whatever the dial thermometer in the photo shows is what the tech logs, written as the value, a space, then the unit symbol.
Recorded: 30 °C
